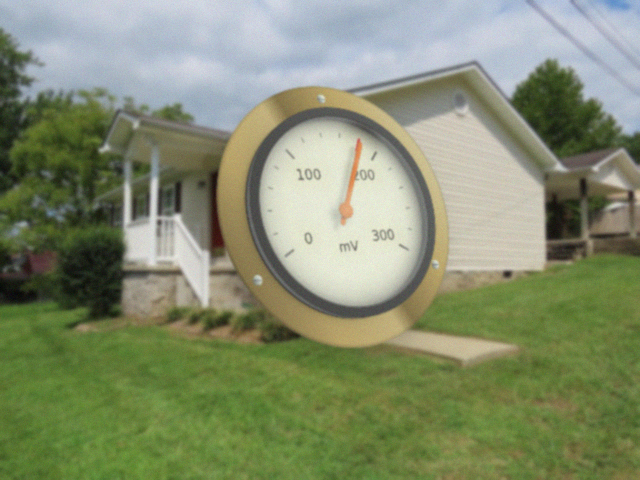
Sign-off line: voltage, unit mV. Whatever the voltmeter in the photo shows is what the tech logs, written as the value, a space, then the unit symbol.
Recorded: 180 mV
